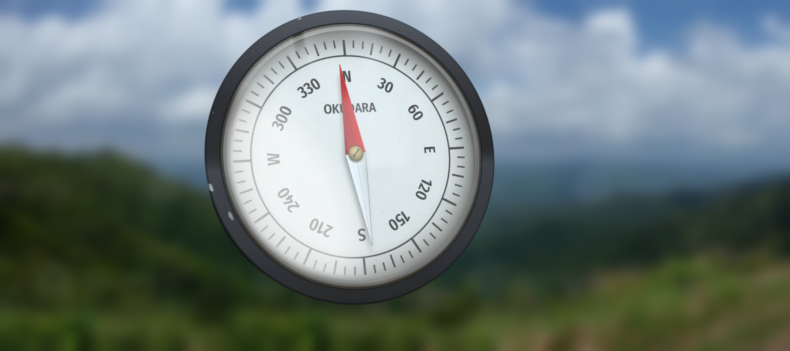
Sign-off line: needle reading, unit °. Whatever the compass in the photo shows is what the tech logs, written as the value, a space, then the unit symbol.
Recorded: 355 °
